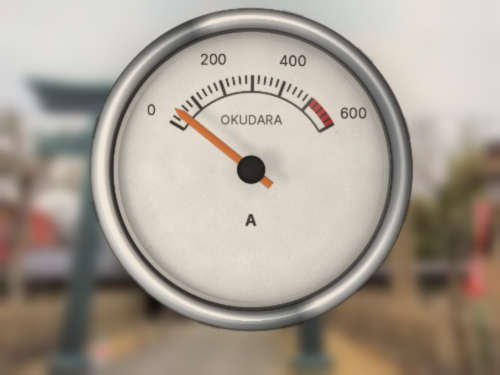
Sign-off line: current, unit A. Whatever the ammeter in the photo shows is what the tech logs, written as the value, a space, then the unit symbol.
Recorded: 40 A
